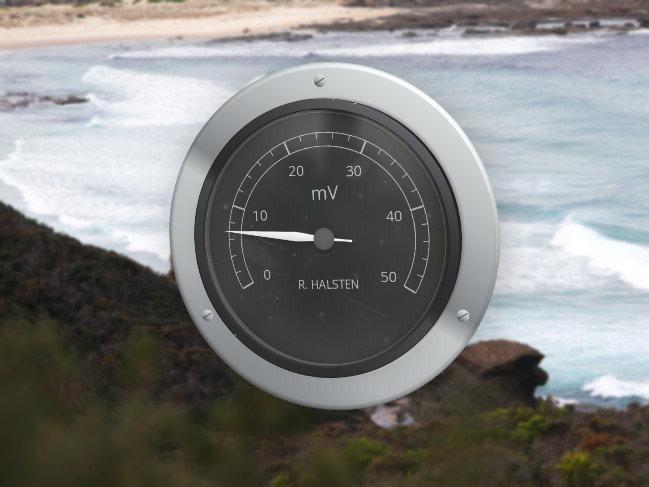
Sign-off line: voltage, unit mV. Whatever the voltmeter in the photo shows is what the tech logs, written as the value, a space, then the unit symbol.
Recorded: 7 mV
